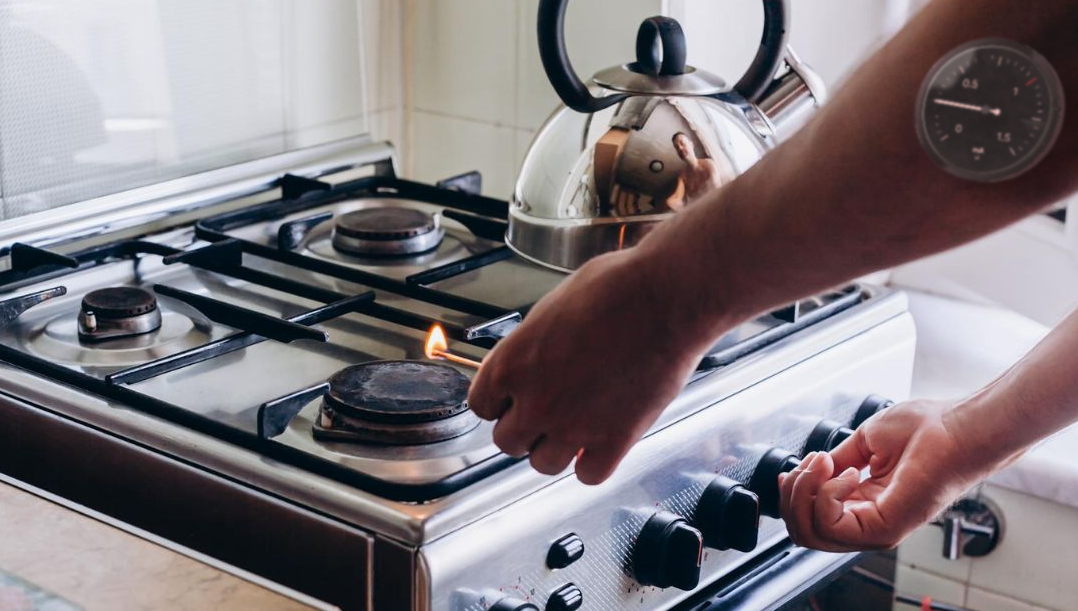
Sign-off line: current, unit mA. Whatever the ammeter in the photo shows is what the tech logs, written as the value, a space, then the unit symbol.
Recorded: 0.25 mA
